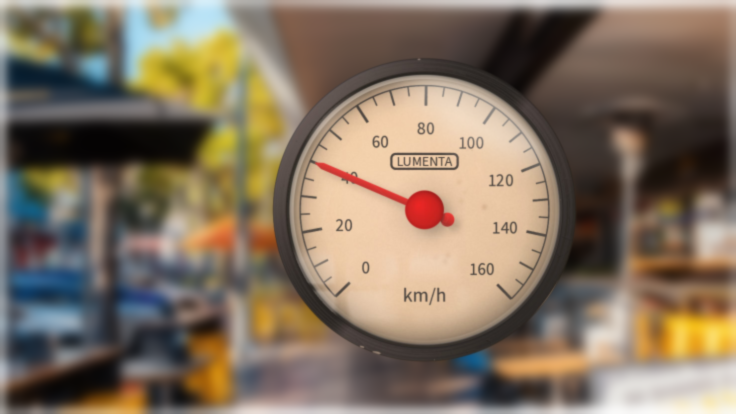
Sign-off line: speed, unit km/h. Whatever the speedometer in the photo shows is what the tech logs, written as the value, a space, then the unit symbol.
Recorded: 40 km/h
